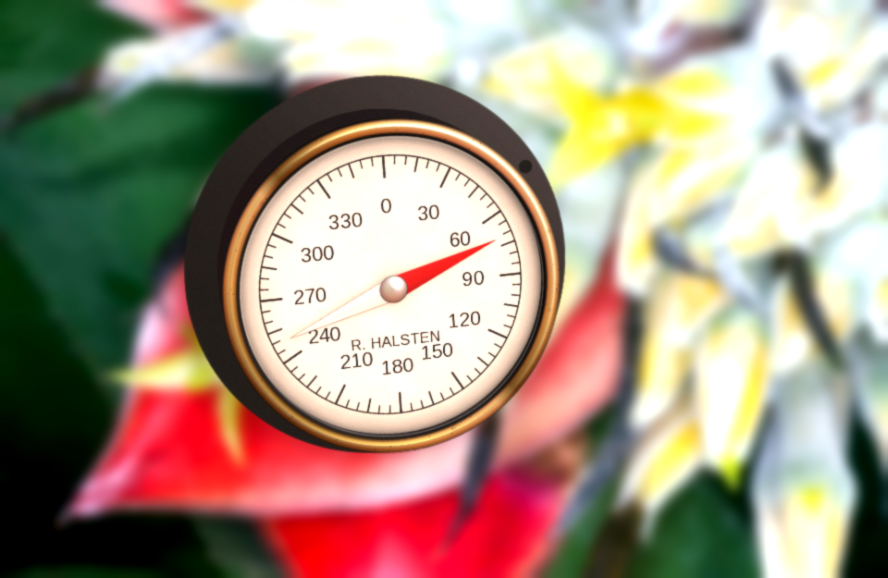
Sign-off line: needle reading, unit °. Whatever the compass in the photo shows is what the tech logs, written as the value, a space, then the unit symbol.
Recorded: 70 °
